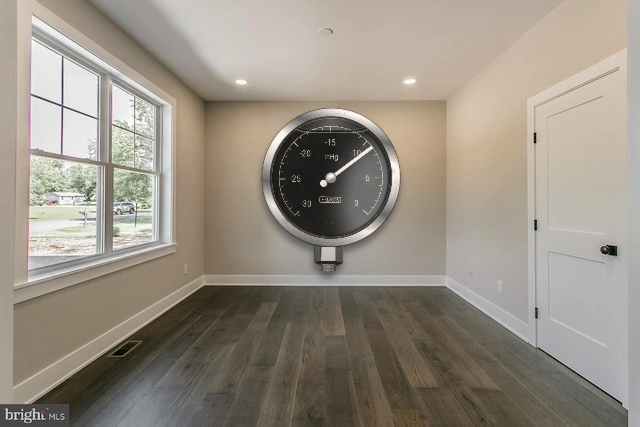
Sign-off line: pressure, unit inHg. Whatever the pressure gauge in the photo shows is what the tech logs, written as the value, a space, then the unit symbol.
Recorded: -9 inHg
